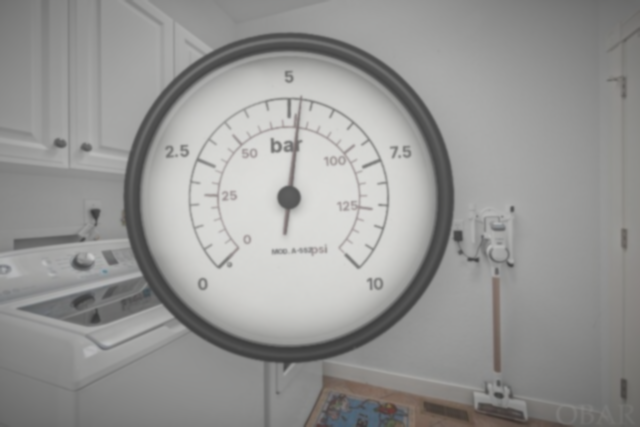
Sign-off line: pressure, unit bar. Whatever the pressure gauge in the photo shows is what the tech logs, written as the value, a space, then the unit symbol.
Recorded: 5.25 bar
